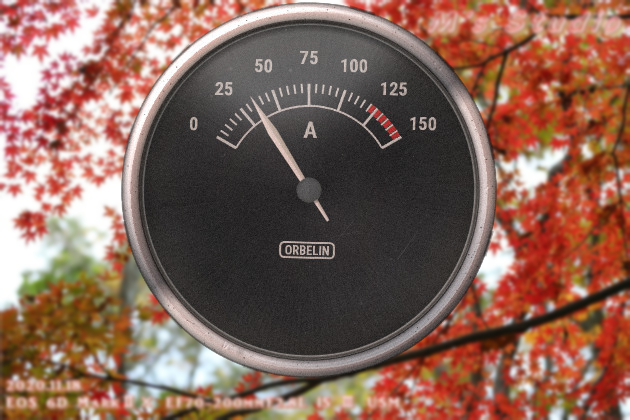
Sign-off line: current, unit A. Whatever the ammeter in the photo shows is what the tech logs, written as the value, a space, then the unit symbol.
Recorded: 35 A
